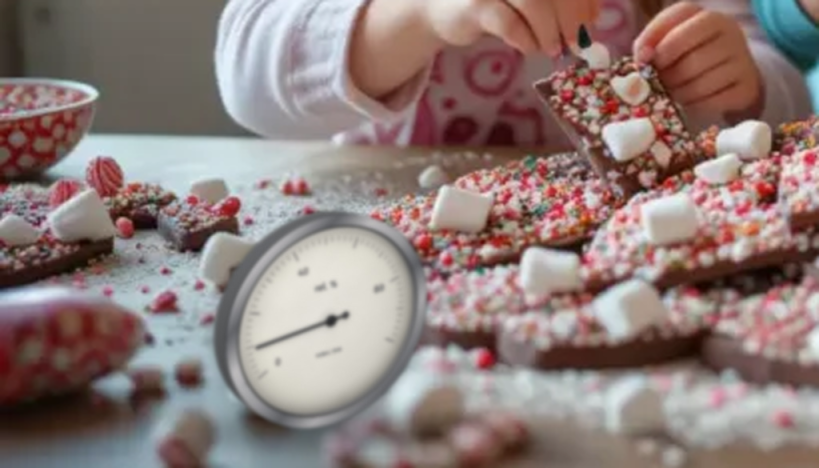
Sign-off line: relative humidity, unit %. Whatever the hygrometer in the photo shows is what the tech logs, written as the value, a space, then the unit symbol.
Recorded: 10 %
